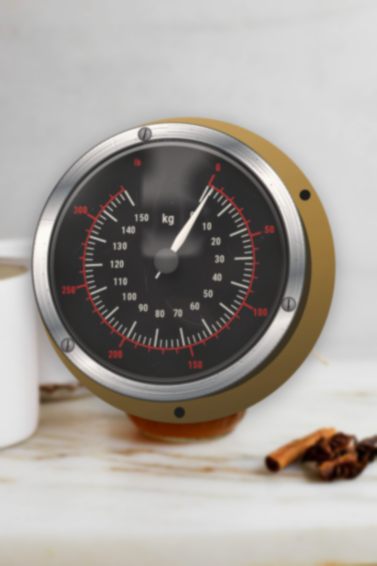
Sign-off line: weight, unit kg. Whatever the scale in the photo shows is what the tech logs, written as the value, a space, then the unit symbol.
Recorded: 2 kg
